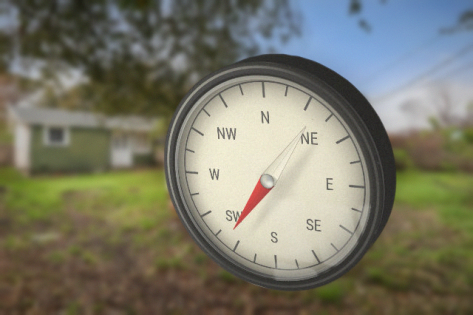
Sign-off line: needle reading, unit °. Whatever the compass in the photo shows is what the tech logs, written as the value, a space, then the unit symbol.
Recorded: 217.5 °
